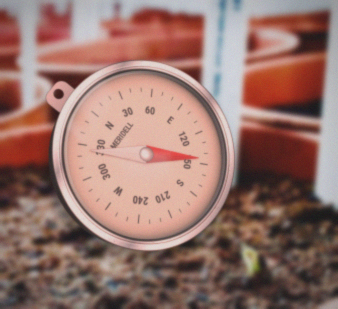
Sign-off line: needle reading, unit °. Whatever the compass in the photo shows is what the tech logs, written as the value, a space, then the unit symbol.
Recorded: 145 °
